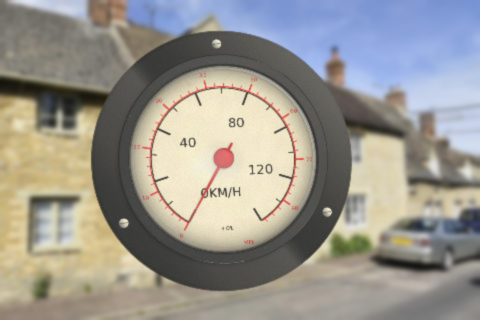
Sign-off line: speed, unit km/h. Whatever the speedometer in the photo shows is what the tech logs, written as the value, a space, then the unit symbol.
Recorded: 0 km/h
